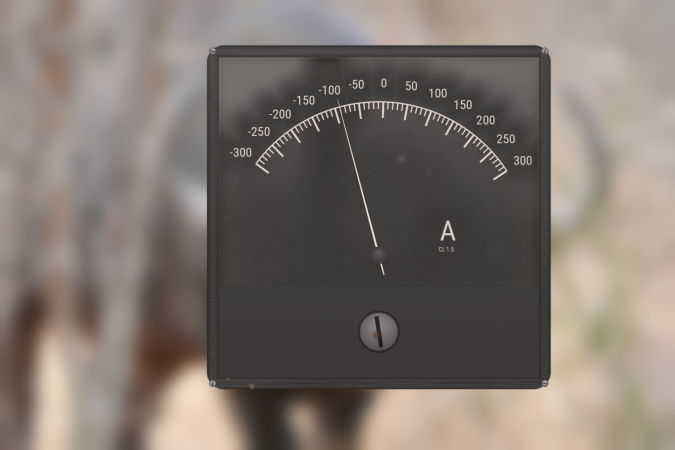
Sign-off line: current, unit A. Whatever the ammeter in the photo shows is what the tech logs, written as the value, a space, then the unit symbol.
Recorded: -90 A
